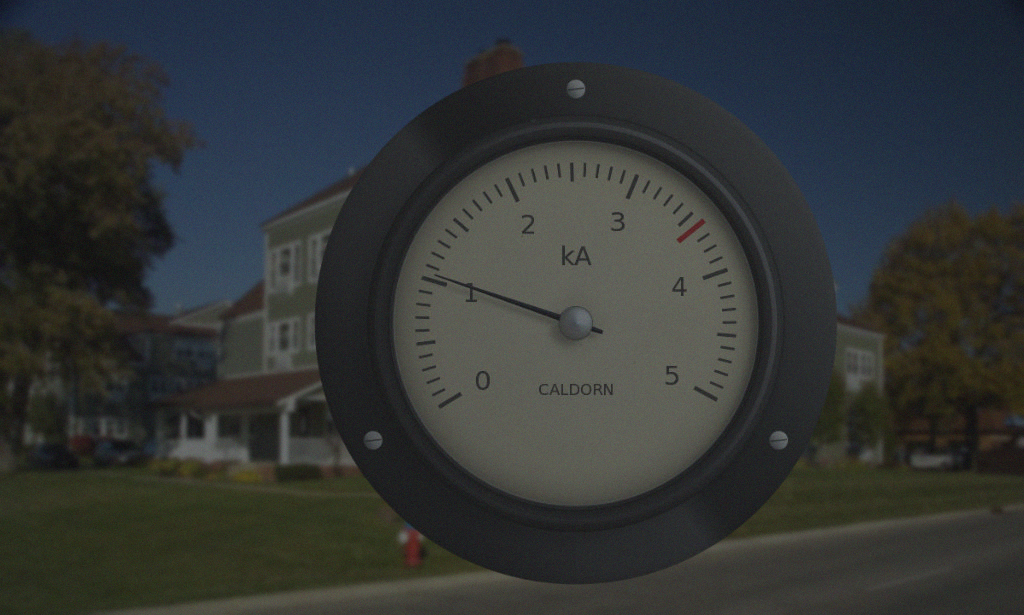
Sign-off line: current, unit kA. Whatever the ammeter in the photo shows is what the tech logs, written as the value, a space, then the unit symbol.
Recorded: 1.05 kA
